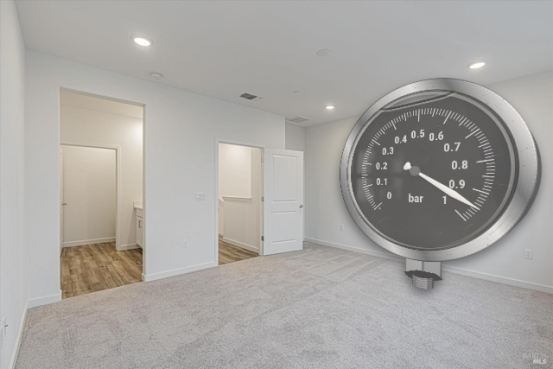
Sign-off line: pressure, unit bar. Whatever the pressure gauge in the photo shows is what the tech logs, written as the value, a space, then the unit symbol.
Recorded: 0.95 bar
